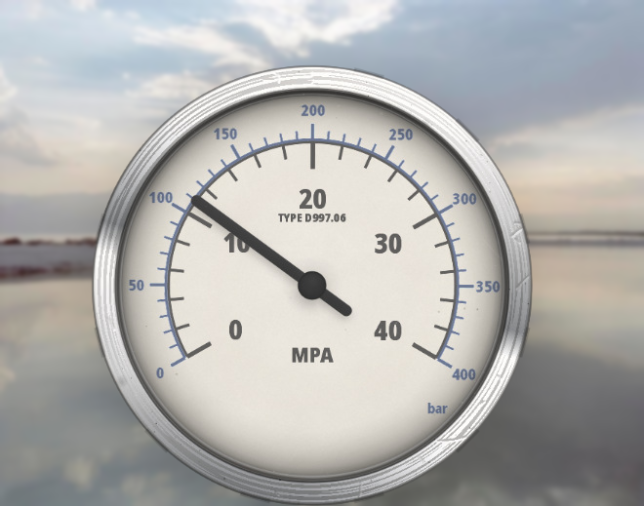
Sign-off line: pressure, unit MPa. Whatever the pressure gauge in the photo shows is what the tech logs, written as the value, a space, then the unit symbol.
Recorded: 11 MPa
